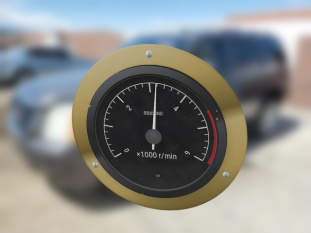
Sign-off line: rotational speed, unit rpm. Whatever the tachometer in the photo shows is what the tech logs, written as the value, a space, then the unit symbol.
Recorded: 3200 rpm
